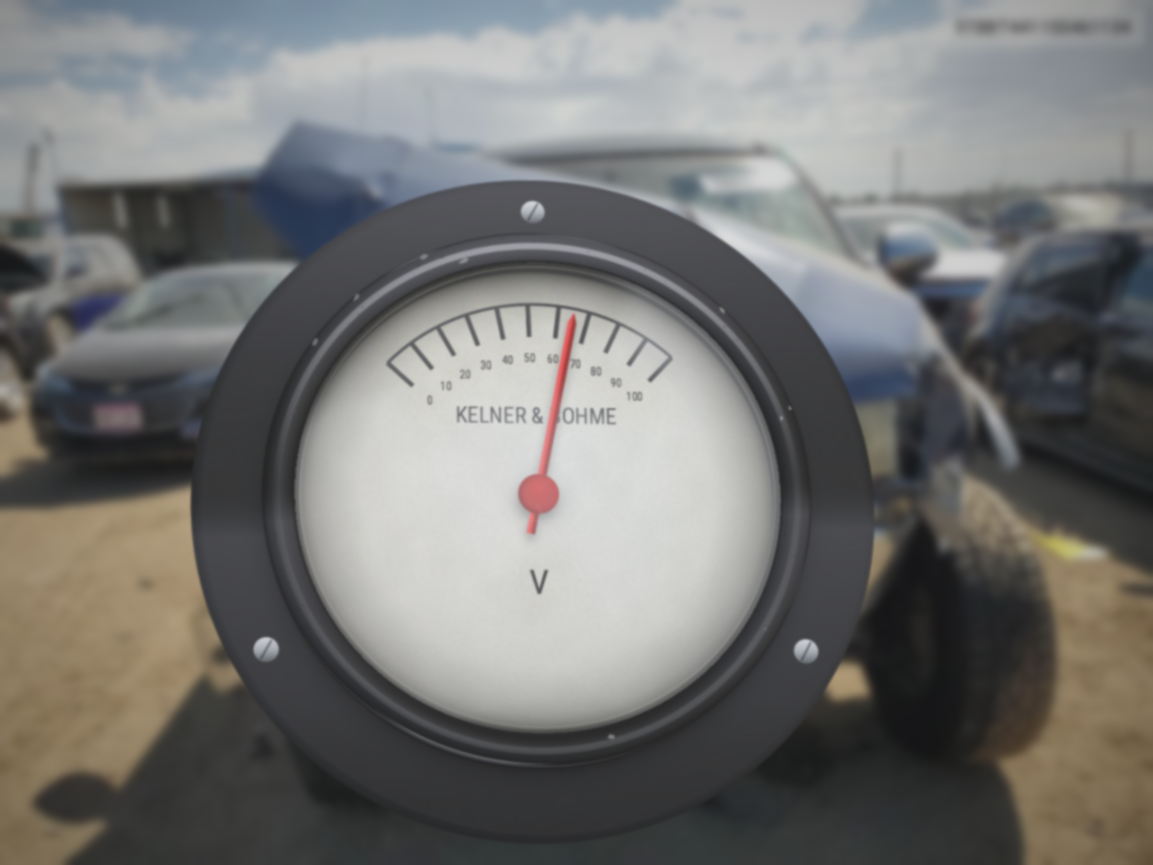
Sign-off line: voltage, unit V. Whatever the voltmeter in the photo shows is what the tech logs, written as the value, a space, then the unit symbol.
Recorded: 65 V
